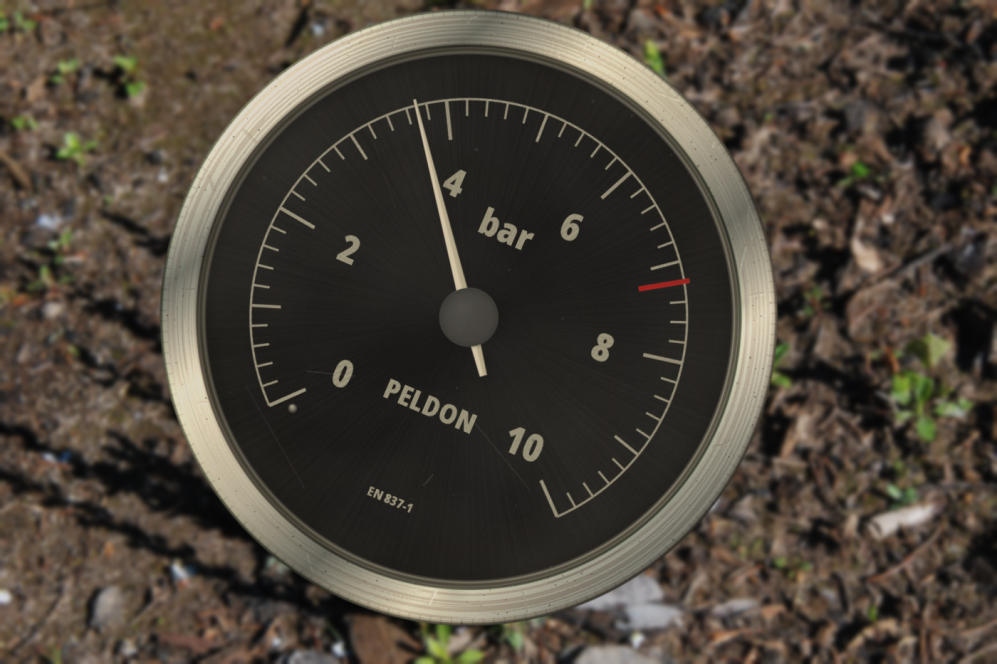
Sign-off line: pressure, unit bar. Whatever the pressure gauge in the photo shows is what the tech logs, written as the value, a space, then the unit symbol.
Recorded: 3.7 bar
